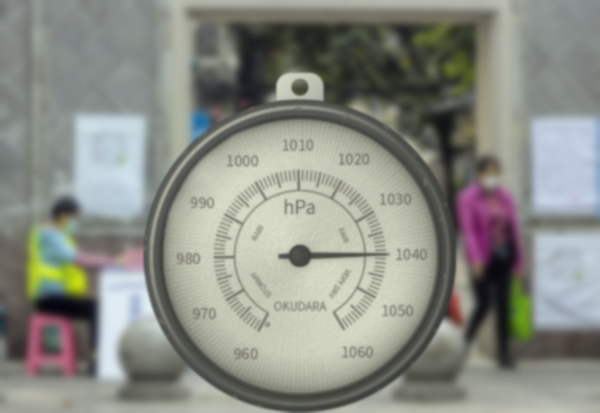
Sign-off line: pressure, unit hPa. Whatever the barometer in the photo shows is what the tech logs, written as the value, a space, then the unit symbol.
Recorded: 1040 hPa
